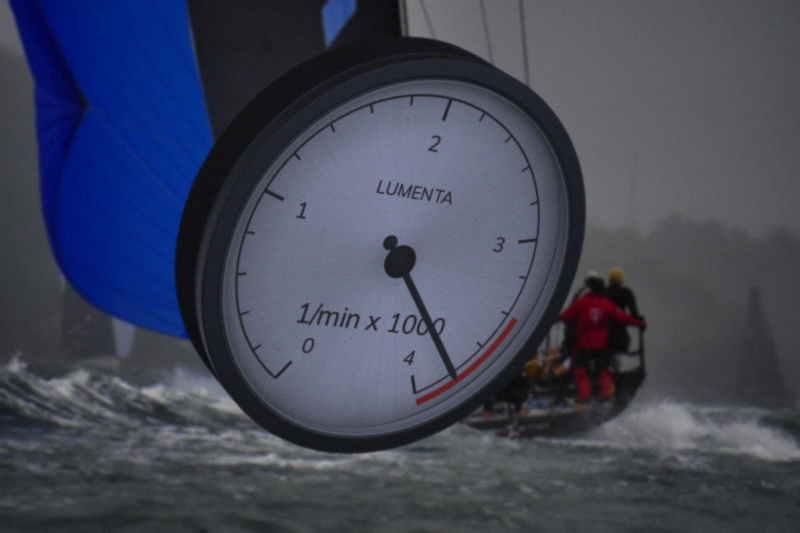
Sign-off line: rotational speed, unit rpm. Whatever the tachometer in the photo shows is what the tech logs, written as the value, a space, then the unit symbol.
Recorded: 3800 rpm
